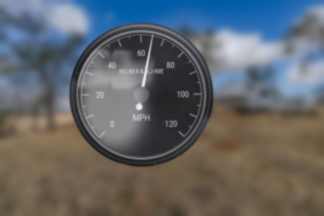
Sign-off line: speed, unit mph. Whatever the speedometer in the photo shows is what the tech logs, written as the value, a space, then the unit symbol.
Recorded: 65 mph
